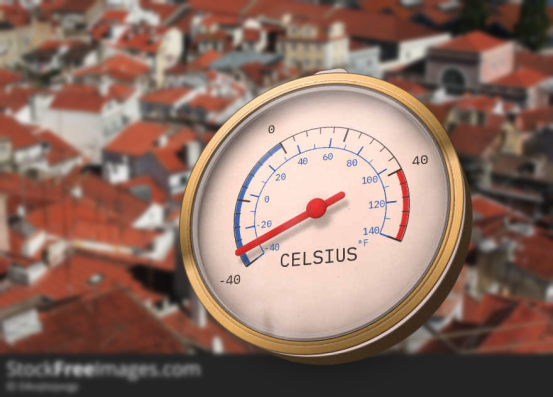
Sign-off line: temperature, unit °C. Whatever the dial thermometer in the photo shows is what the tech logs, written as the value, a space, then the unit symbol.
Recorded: -36 °C
